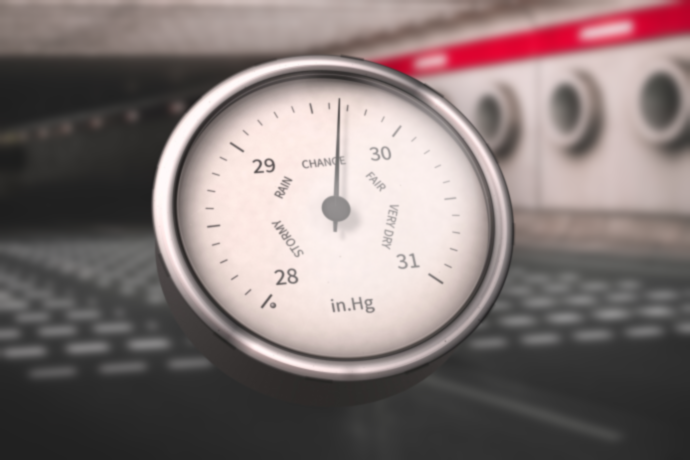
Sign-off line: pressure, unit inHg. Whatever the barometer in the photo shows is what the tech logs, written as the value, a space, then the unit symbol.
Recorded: 29.65 inHg
